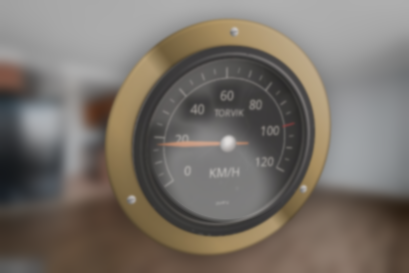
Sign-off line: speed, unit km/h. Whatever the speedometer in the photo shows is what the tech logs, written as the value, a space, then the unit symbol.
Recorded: 17.5 km/h
